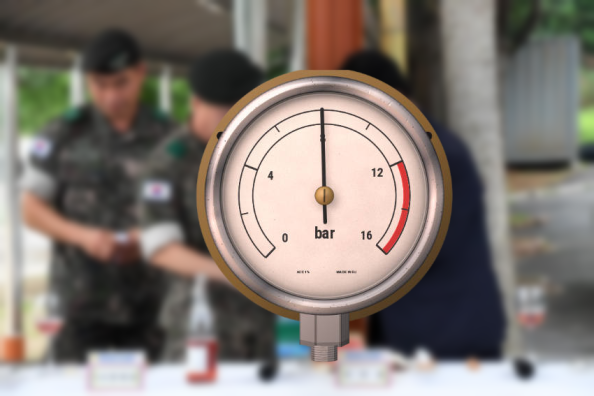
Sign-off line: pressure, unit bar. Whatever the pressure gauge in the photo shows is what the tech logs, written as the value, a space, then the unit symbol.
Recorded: 8 bar
